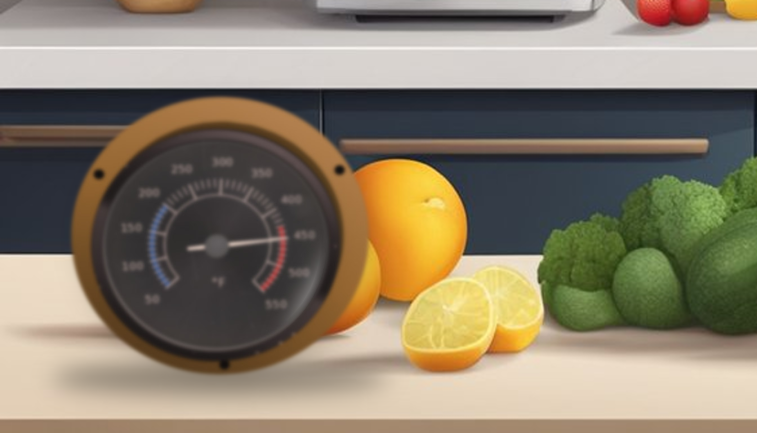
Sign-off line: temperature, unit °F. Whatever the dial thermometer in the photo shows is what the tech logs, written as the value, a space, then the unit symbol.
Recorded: 450 °F
